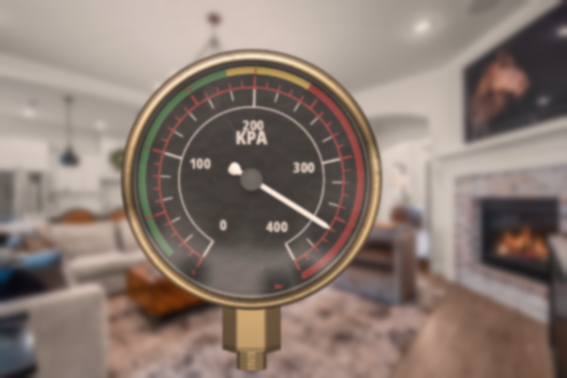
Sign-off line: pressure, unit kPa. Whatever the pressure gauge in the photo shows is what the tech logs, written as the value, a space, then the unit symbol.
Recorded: 360 kPa
